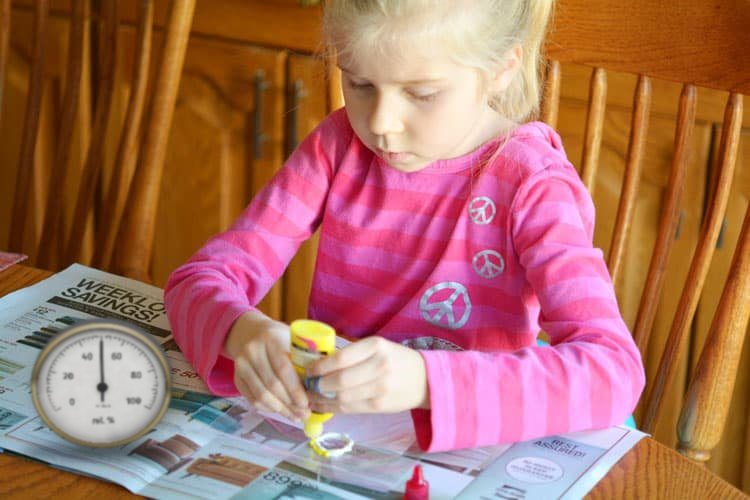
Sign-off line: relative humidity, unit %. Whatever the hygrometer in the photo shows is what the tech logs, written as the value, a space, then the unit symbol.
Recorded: 50 %
